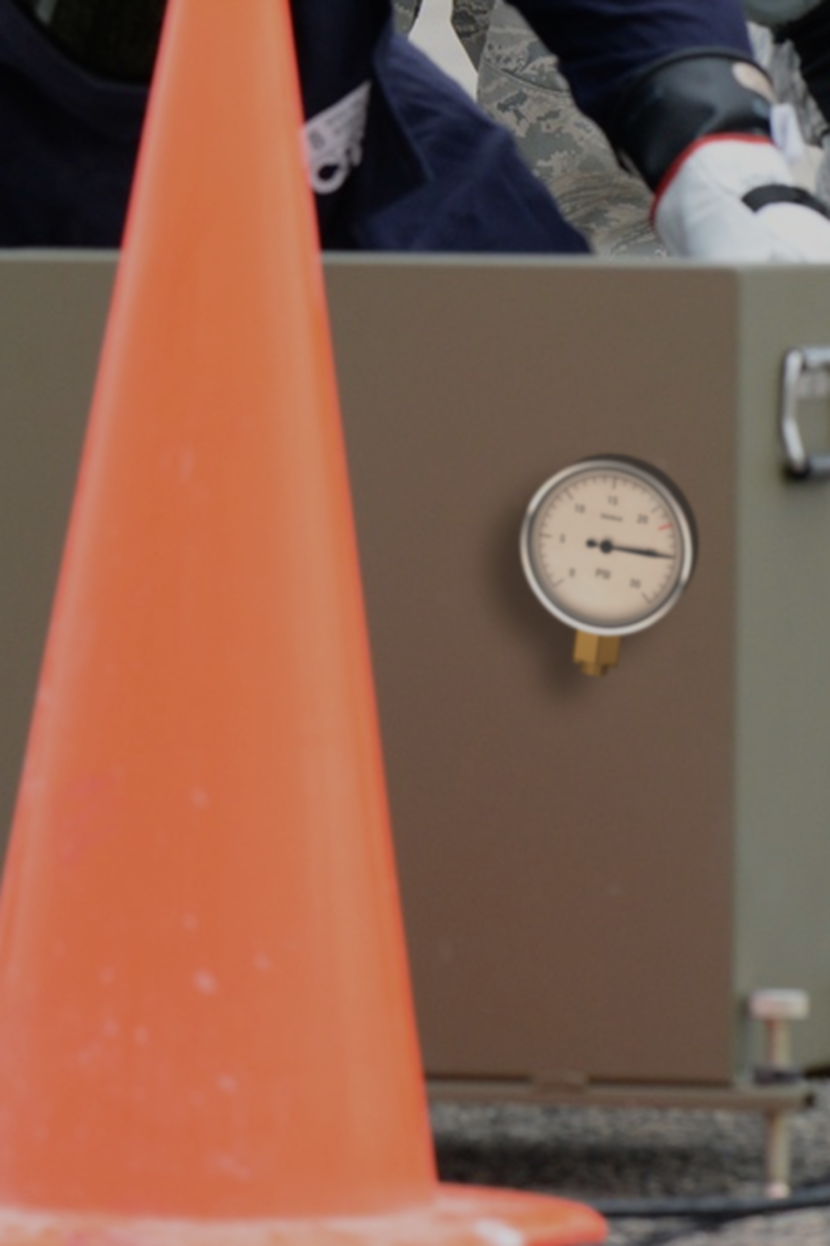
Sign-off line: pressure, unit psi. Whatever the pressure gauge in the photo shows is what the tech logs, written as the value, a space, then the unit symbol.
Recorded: 25 psi
